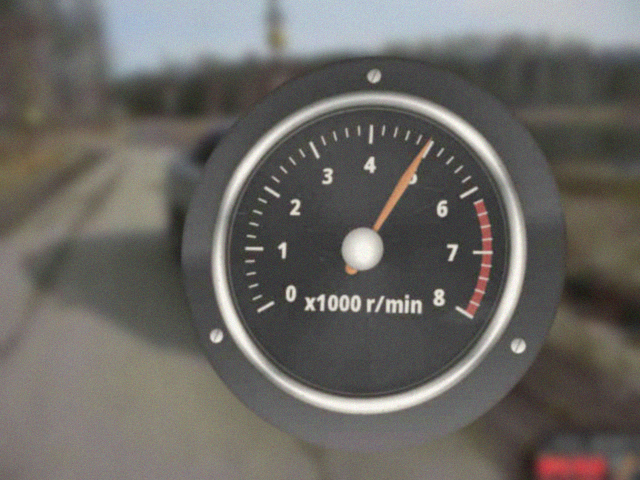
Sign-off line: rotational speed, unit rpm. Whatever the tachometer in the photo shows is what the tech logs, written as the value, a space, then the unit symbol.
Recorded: 5000 rpm
